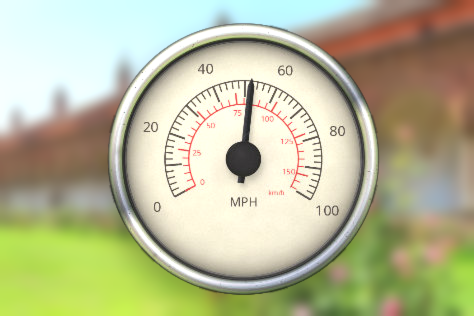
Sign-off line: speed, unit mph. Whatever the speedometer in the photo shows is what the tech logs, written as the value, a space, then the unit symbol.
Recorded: 52 mph
